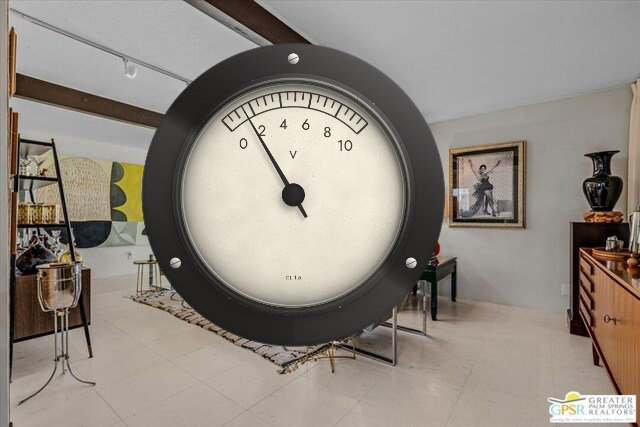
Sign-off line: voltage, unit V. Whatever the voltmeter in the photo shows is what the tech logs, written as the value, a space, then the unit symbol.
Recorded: 1.5 V
